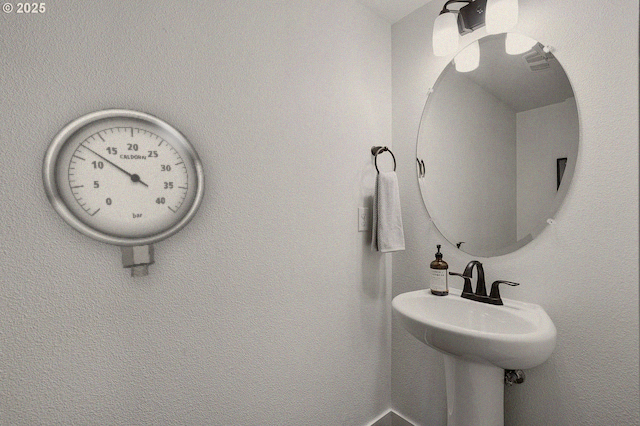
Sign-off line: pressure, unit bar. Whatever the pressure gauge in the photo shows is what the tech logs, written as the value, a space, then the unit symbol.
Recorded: 12 bar
